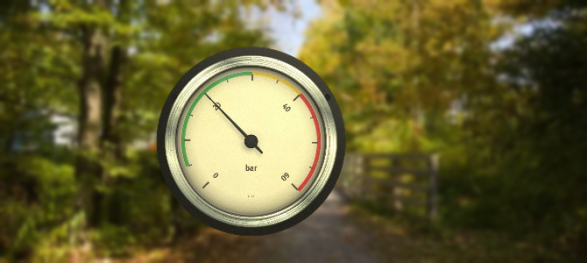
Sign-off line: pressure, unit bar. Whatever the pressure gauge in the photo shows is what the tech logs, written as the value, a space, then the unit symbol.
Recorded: 20 bar
